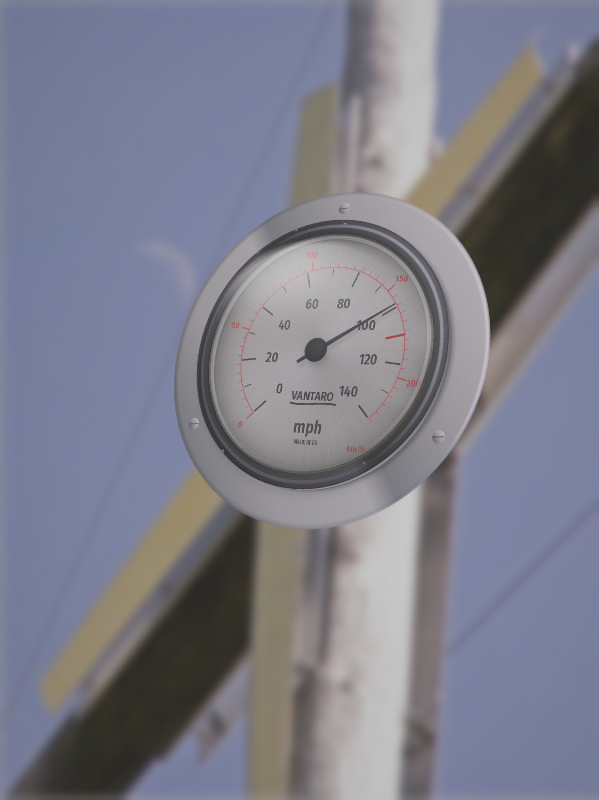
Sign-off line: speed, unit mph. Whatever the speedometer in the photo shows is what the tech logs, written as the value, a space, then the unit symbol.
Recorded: 100 mph
